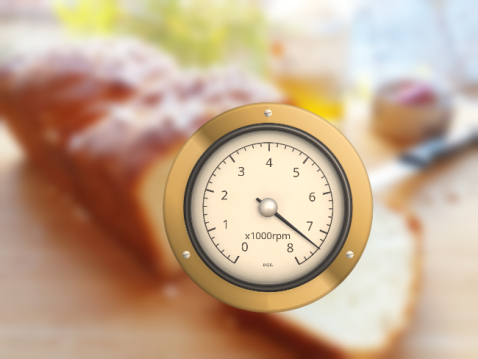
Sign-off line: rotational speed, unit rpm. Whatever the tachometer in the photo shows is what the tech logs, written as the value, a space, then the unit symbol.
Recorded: 7400 rpm
